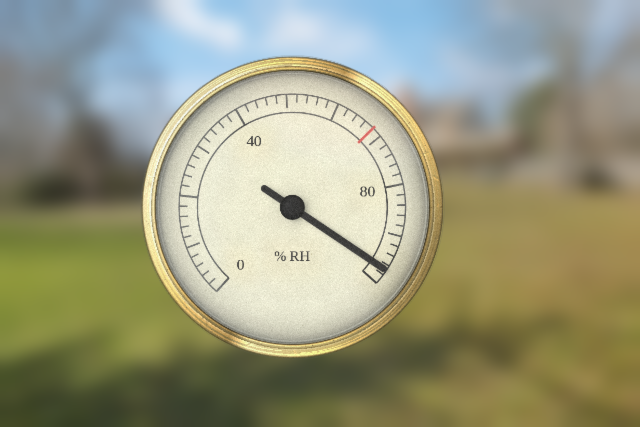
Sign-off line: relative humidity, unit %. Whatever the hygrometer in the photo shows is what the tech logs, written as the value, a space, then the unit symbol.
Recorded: 97 %
